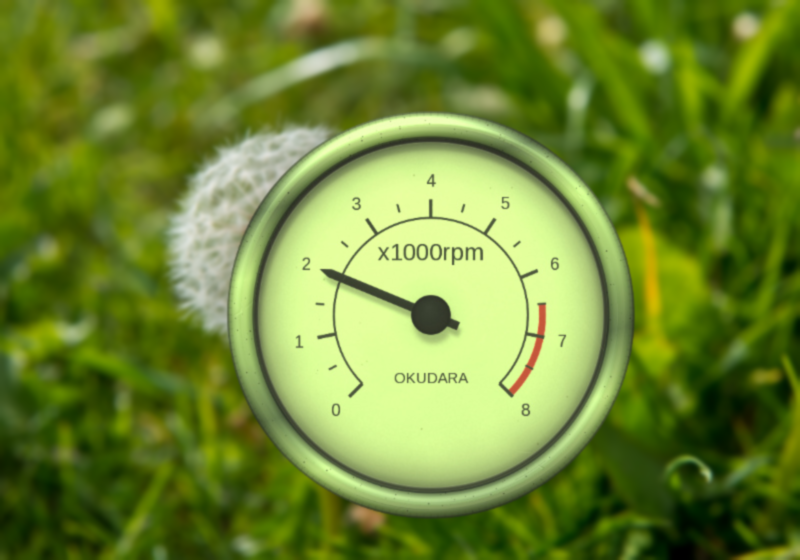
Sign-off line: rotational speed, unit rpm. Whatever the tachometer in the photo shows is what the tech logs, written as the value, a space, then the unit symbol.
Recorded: 2000 rpm
